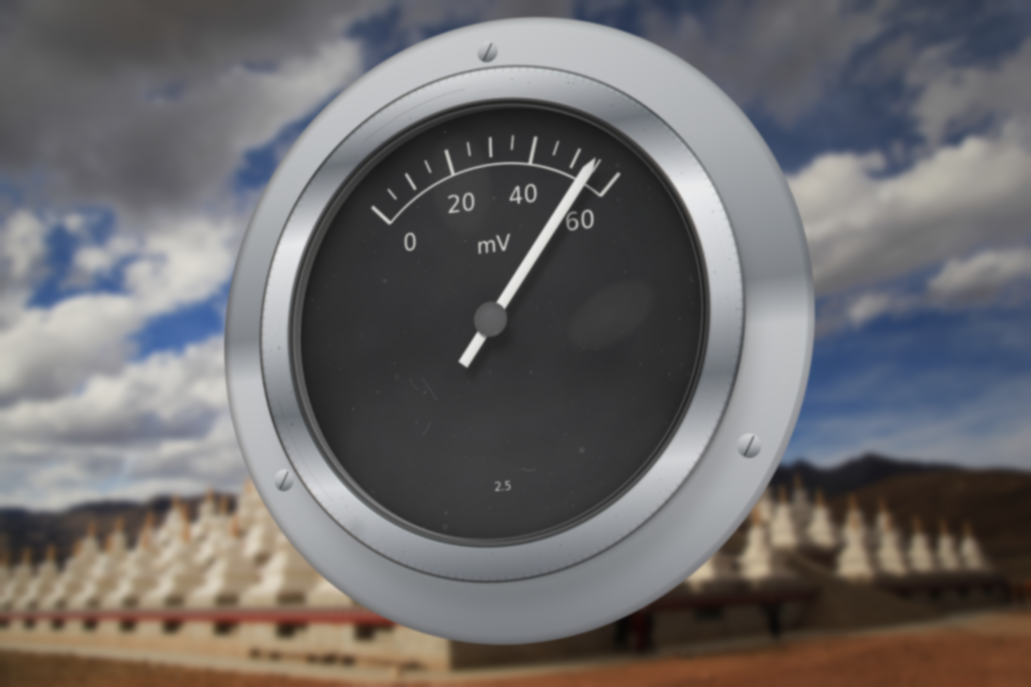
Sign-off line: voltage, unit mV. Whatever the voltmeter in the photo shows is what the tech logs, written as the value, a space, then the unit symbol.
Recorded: 55 mV
